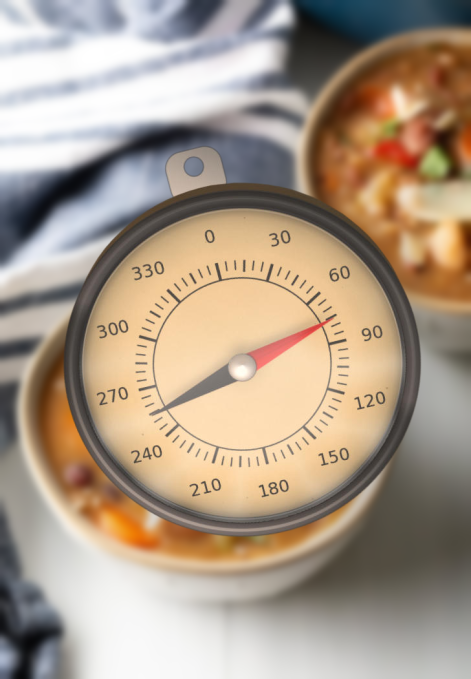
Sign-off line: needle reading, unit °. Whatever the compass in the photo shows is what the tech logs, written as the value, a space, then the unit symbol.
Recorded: 75 °
